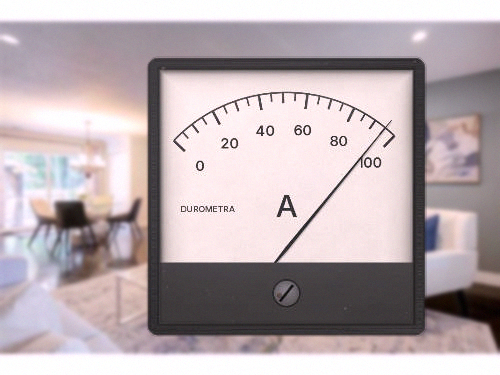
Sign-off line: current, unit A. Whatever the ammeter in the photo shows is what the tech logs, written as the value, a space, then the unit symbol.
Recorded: 95 A
